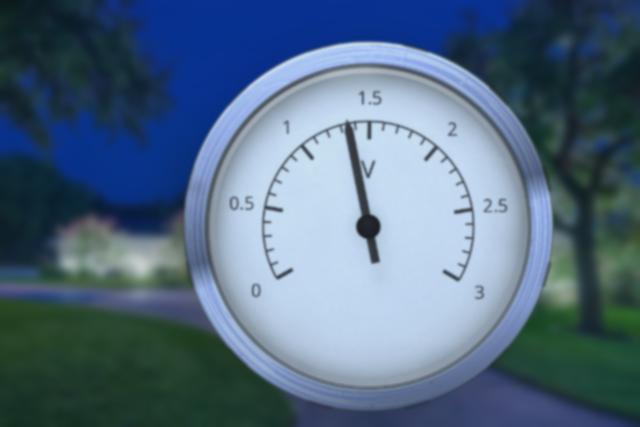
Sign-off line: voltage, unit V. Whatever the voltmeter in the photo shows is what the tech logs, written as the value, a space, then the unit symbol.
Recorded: 1.35 V
